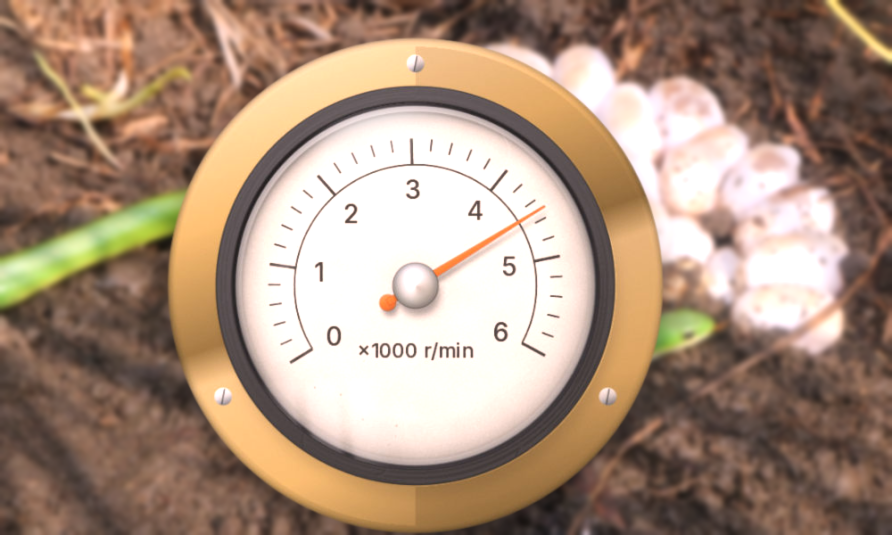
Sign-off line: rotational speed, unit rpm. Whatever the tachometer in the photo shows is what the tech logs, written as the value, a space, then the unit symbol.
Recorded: 4500 rpm
